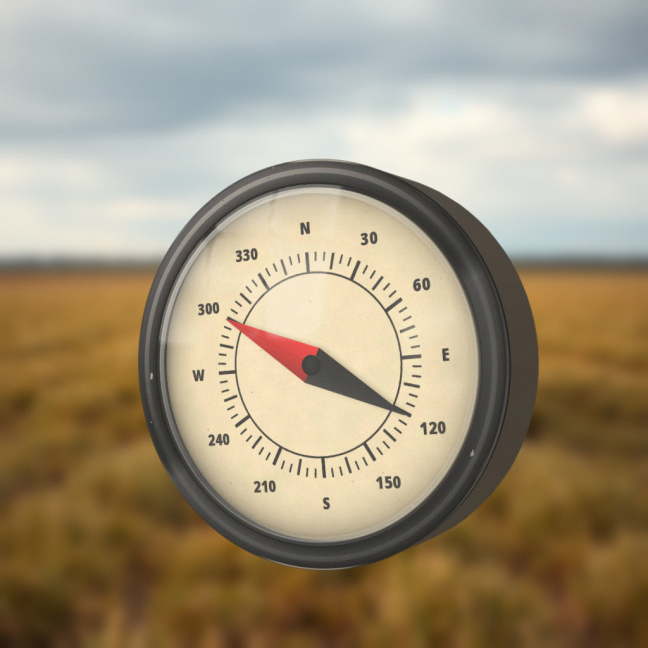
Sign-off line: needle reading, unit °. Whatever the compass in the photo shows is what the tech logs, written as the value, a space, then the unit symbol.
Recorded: 300 °
